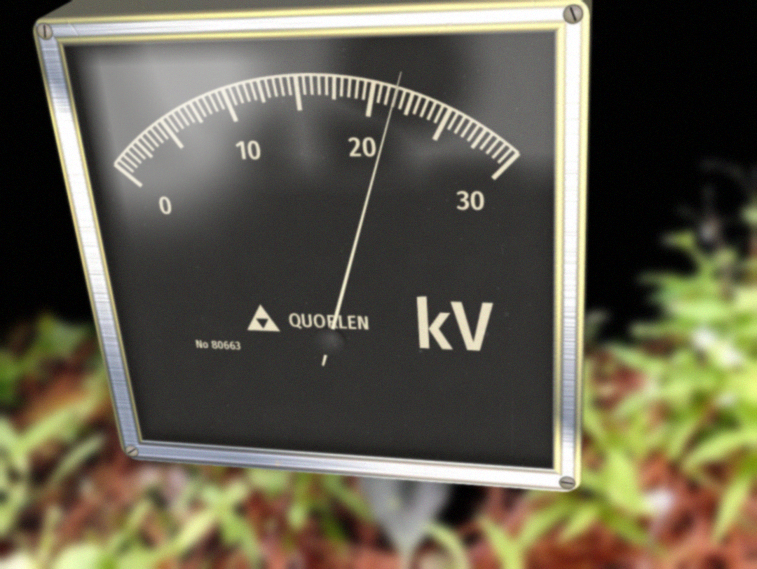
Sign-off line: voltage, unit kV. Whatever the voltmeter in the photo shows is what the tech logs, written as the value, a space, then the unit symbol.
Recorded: 21.5 kV
